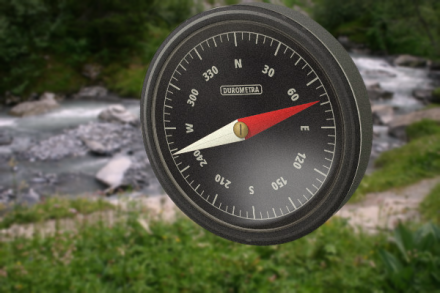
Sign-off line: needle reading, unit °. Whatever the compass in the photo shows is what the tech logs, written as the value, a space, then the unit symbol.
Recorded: 72.5 °
